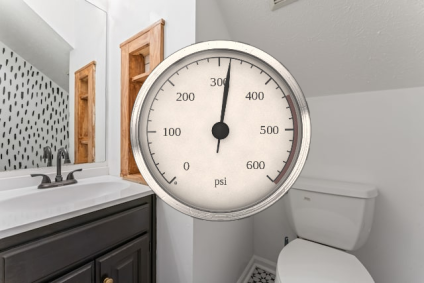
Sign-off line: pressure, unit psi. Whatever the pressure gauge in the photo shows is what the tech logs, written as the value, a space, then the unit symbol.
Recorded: 320 psi
